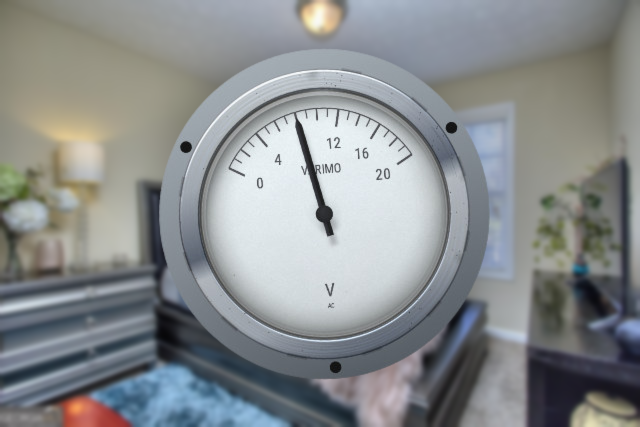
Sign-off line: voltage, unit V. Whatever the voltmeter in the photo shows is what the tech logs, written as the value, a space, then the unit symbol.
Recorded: 8 V
